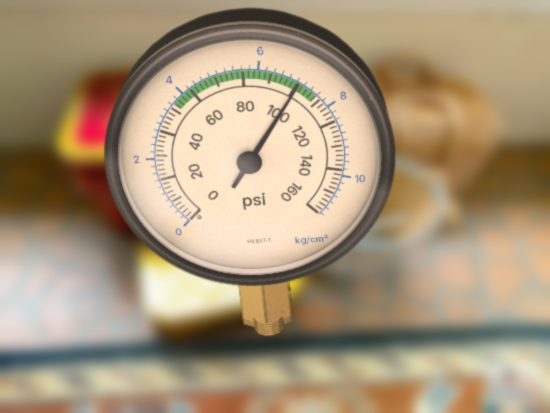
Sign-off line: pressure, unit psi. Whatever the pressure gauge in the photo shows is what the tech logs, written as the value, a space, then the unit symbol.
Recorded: 100 psi
